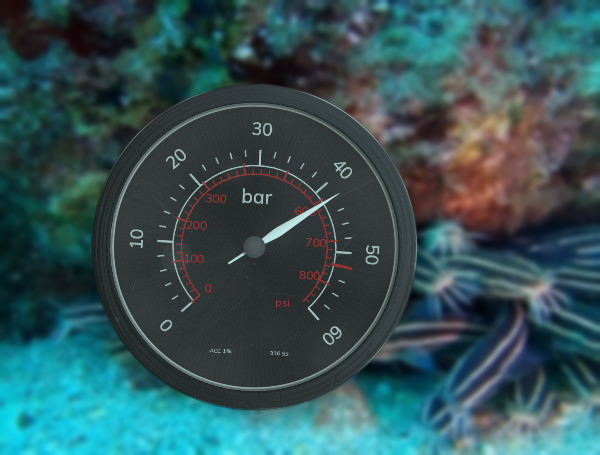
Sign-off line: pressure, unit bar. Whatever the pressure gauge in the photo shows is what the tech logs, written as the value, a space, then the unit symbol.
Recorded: 42 bar
